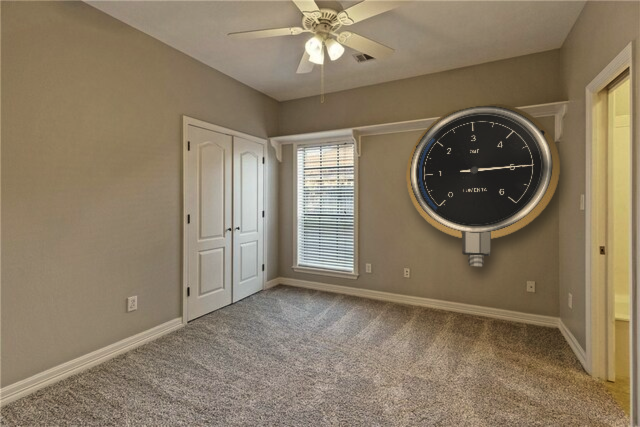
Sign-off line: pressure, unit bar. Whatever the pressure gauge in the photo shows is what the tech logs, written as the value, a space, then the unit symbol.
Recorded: 5 bar
